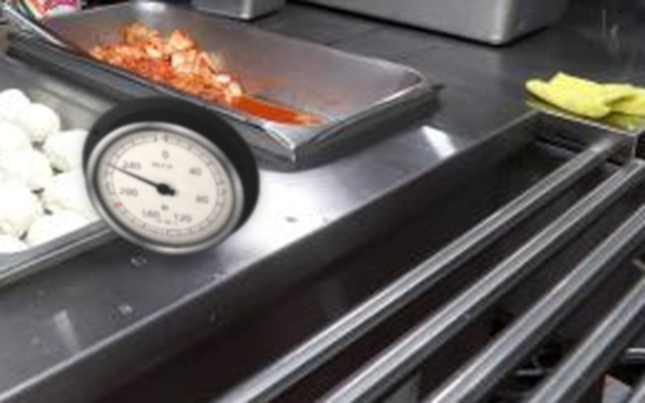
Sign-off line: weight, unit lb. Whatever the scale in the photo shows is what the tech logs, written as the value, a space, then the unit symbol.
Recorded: 230 lb
